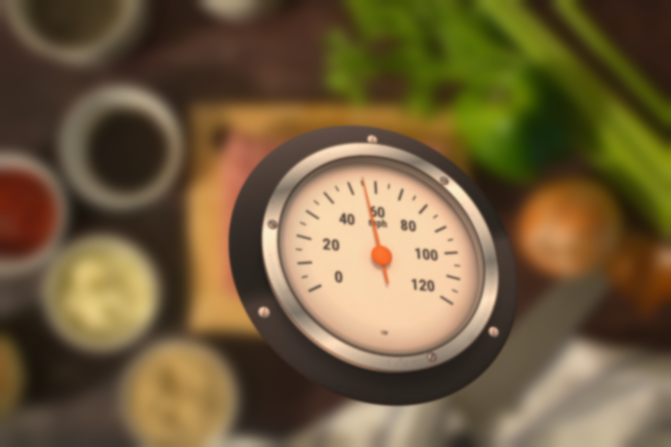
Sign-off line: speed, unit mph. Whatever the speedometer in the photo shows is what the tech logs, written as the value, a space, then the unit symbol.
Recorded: 55 mph
